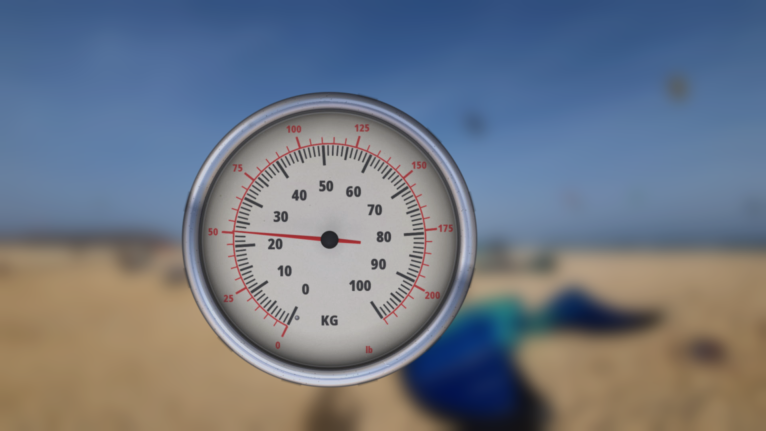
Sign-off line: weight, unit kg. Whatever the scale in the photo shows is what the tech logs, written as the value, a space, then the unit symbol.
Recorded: 23 kg
